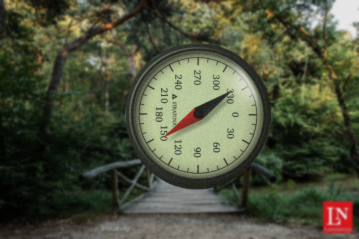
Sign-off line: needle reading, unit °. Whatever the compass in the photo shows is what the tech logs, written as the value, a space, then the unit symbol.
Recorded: 145 °
